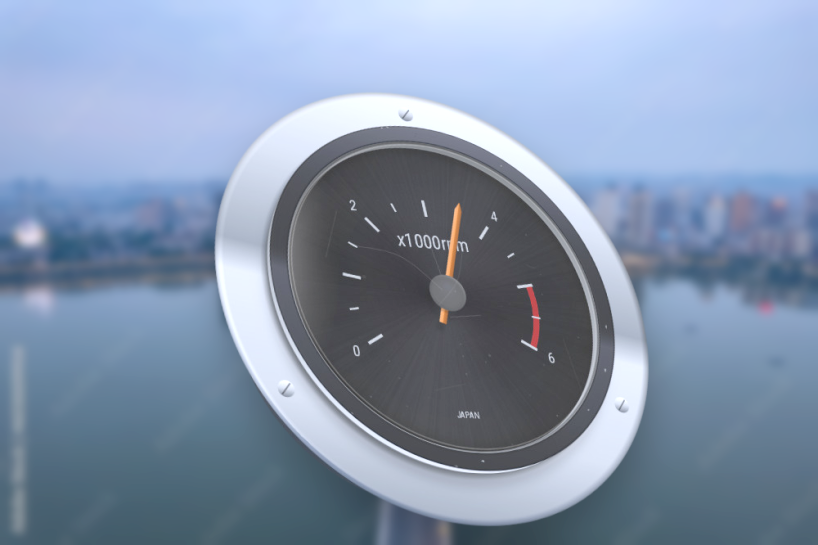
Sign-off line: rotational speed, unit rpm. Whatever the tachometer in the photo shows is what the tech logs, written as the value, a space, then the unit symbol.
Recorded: 3500 rpm
